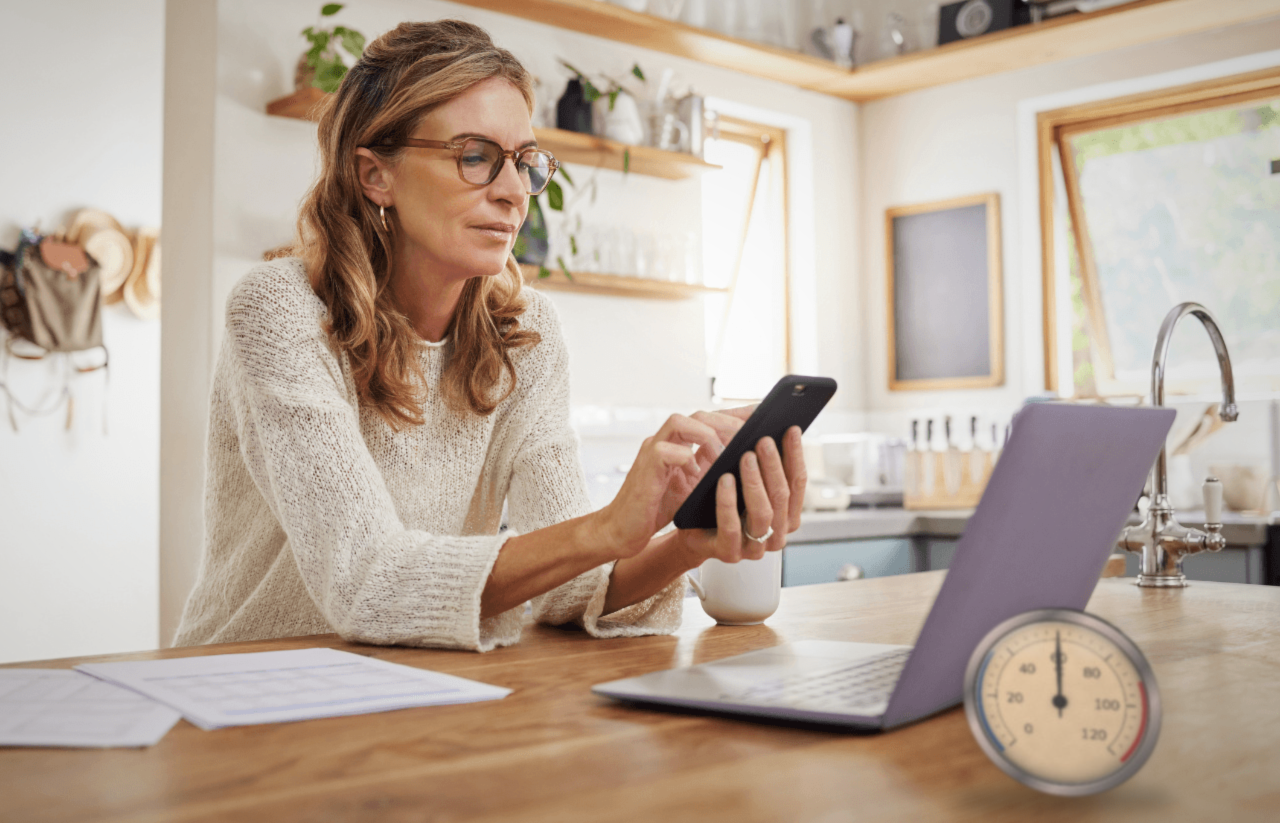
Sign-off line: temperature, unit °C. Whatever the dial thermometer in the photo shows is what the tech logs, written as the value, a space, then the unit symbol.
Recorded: 60 °C
